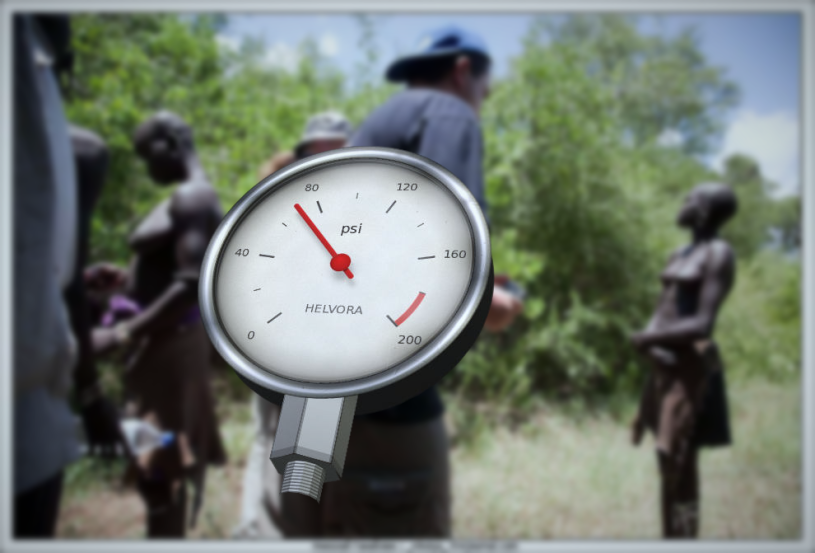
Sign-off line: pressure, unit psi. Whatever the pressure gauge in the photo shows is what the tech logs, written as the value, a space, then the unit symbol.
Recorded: 70 psi
